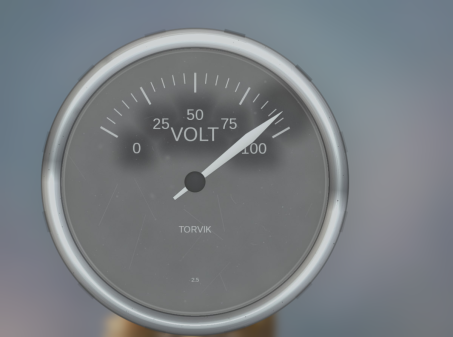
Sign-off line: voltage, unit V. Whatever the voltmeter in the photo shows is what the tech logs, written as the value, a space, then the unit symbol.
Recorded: 92.5 V
